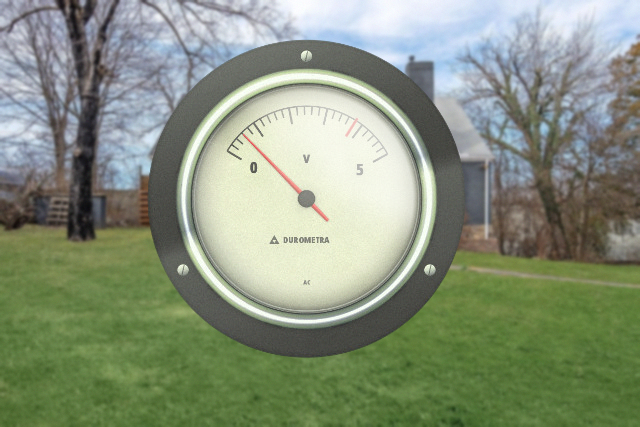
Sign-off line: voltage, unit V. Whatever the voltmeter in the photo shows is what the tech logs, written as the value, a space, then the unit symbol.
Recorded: 0.6 V
